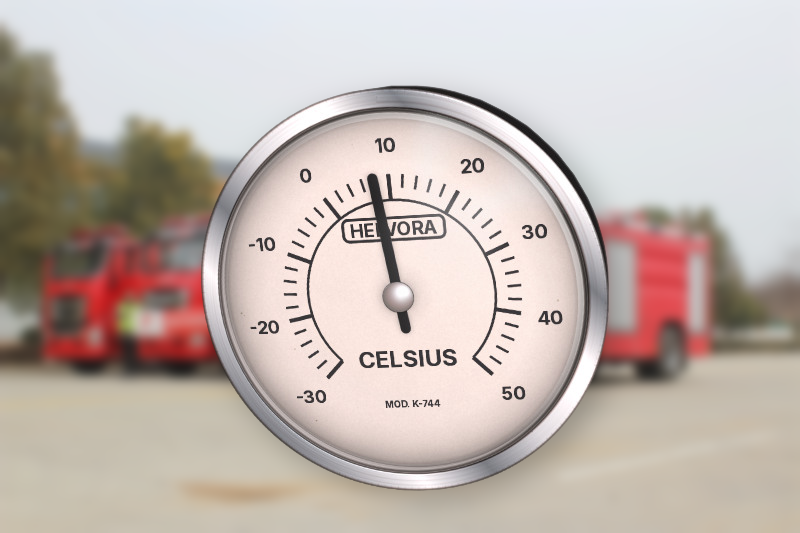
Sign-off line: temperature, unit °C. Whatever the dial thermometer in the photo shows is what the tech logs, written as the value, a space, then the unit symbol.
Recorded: 8 °C
